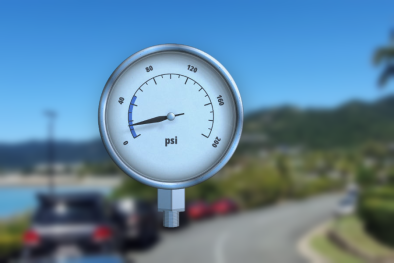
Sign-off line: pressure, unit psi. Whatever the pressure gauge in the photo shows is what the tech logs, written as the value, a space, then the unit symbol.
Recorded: 15 psi
